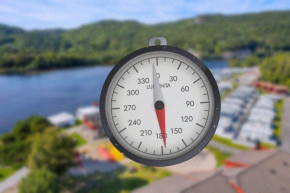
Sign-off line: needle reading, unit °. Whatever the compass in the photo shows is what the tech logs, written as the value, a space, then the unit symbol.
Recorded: 175 °
